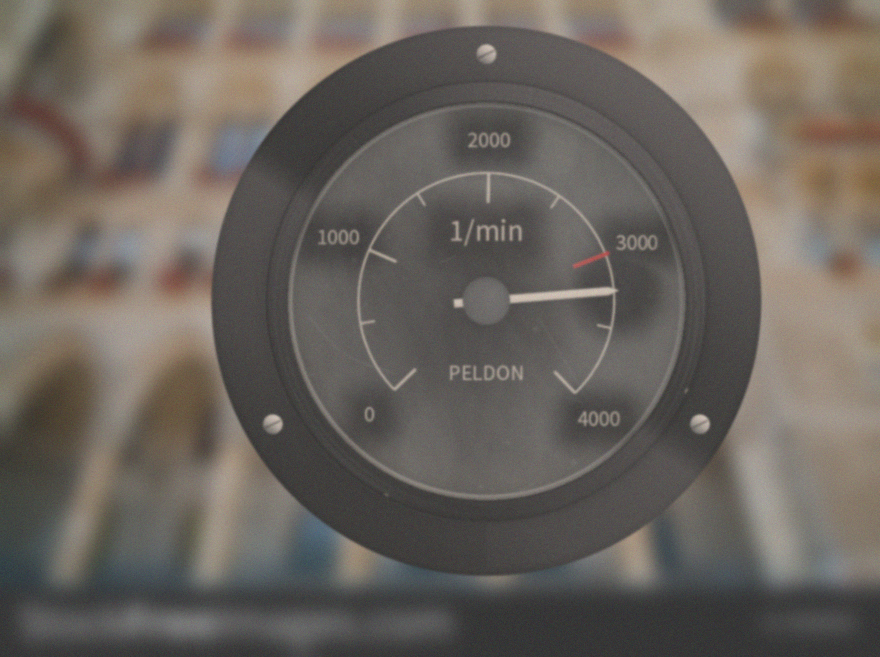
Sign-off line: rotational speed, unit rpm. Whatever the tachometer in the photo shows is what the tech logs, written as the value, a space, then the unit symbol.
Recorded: 3250 rpm
